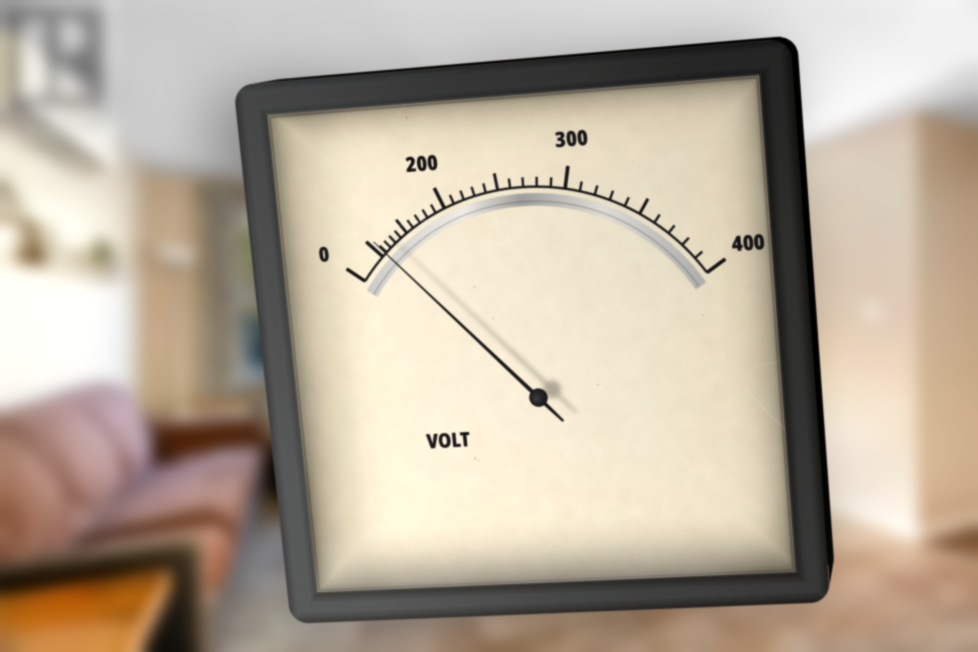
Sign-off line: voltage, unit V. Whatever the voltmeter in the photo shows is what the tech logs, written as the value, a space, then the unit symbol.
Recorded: 110 V
